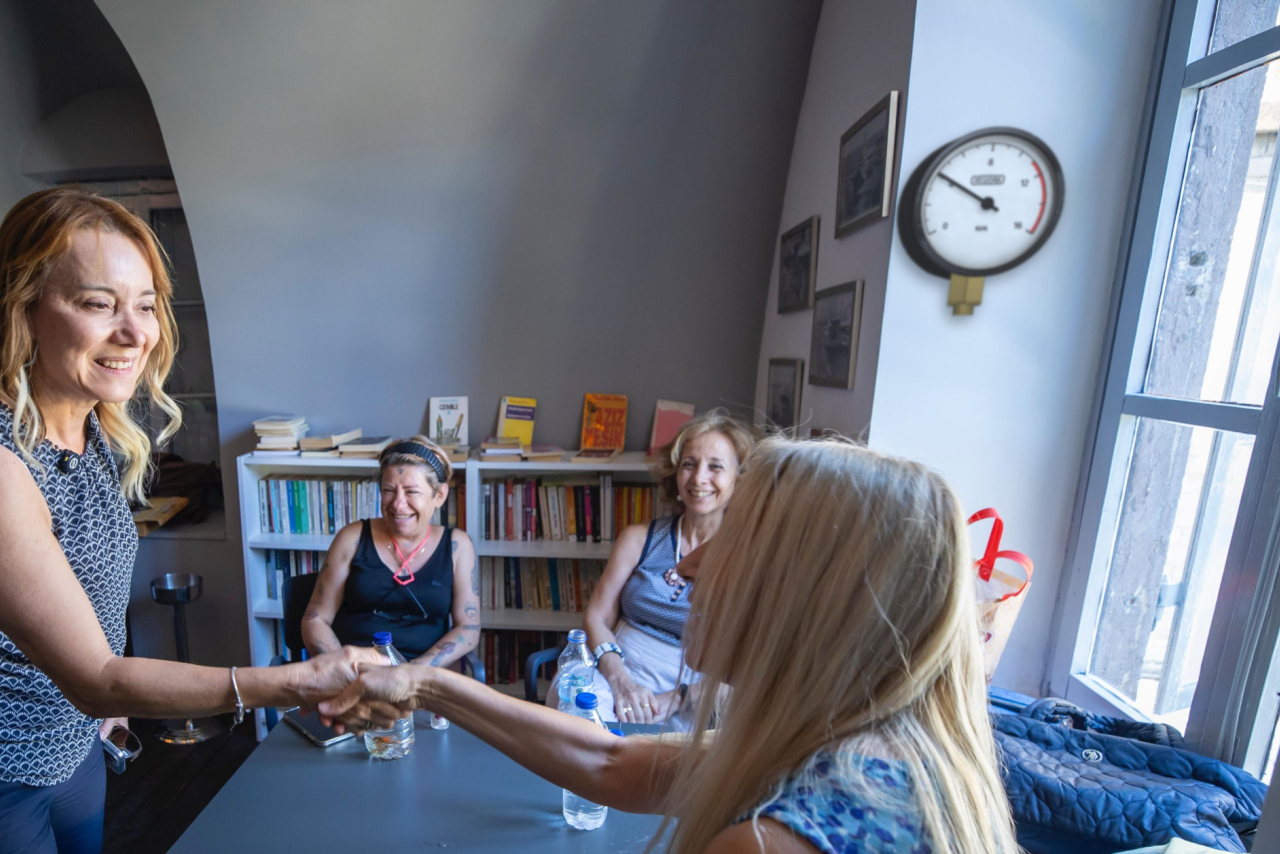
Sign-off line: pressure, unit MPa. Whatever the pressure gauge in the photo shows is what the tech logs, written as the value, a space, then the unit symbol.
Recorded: 4 MPa
